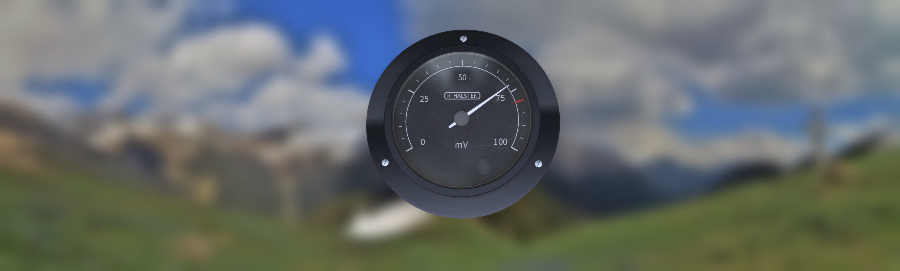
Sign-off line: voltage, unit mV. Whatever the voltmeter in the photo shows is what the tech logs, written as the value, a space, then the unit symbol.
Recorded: 72.5 mV
